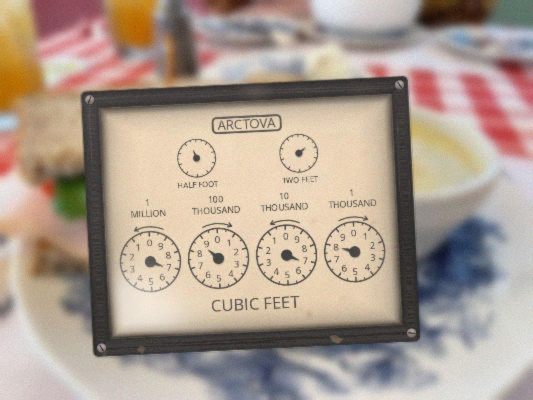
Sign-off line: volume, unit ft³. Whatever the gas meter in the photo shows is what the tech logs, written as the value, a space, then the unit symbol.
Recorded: 686800 ft³
